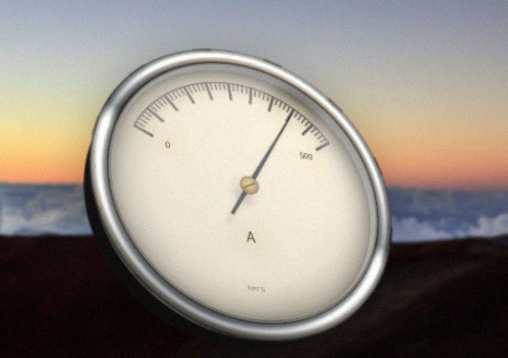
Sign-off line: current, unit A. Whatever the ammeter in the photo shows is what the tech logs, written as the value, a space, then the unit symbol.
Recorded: 400 A
